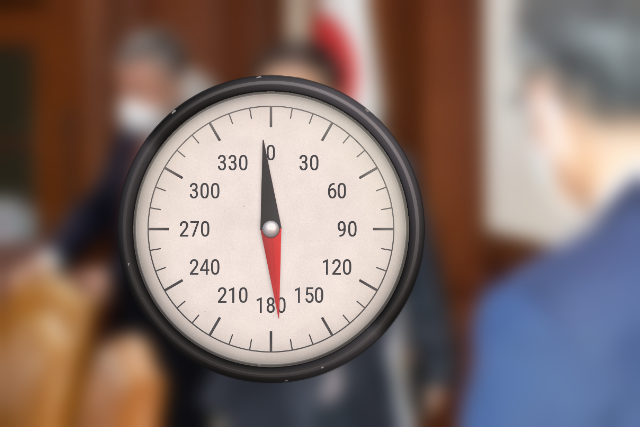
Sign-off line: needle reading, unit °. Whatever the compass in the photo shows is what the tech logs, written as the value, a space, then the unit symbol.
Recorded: 175 °
